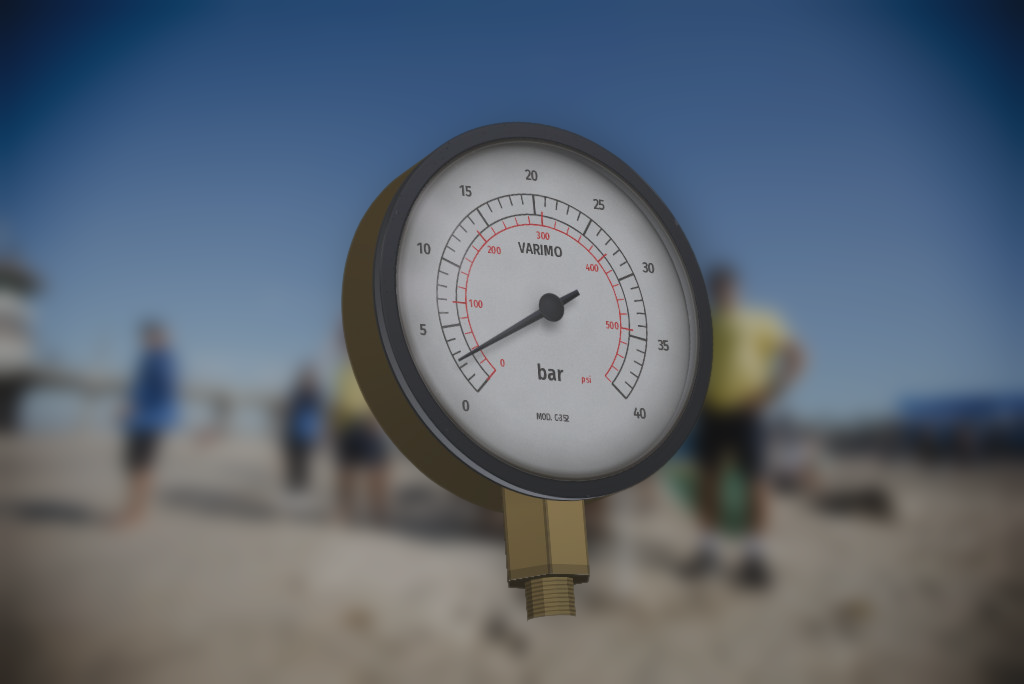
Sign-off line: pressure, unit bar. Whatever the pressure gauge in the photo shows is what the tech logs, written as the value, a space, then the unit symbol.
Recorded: 2.5 bar
